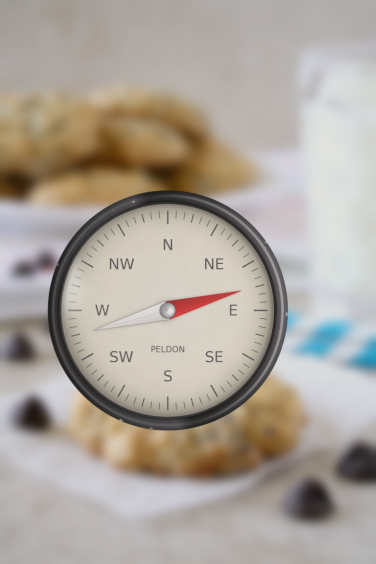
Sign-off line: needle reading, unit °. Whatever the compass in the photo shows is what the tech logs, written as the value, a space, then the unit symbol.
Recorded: 75 °
